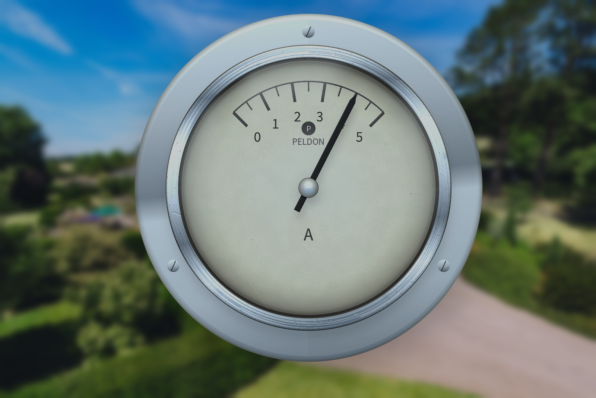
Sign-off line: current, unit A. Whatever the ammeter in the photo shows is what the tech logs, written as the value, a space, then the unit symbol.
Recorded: 4 A
